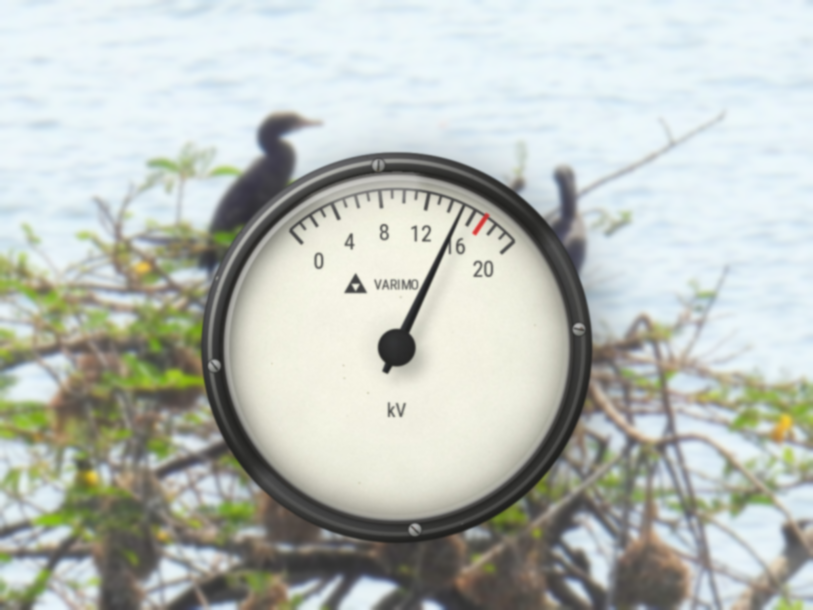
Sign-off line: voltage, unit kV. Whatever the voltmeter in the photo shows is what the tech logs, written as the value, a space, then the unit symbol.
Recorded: 15 kV
